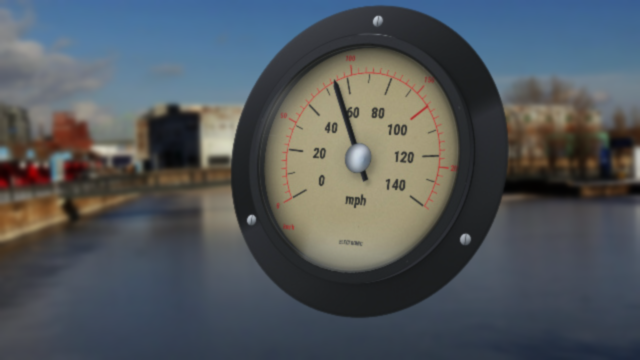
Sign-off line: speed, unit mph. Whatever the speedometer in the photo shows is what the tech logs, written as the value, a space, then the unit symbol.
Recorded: 55 mph
